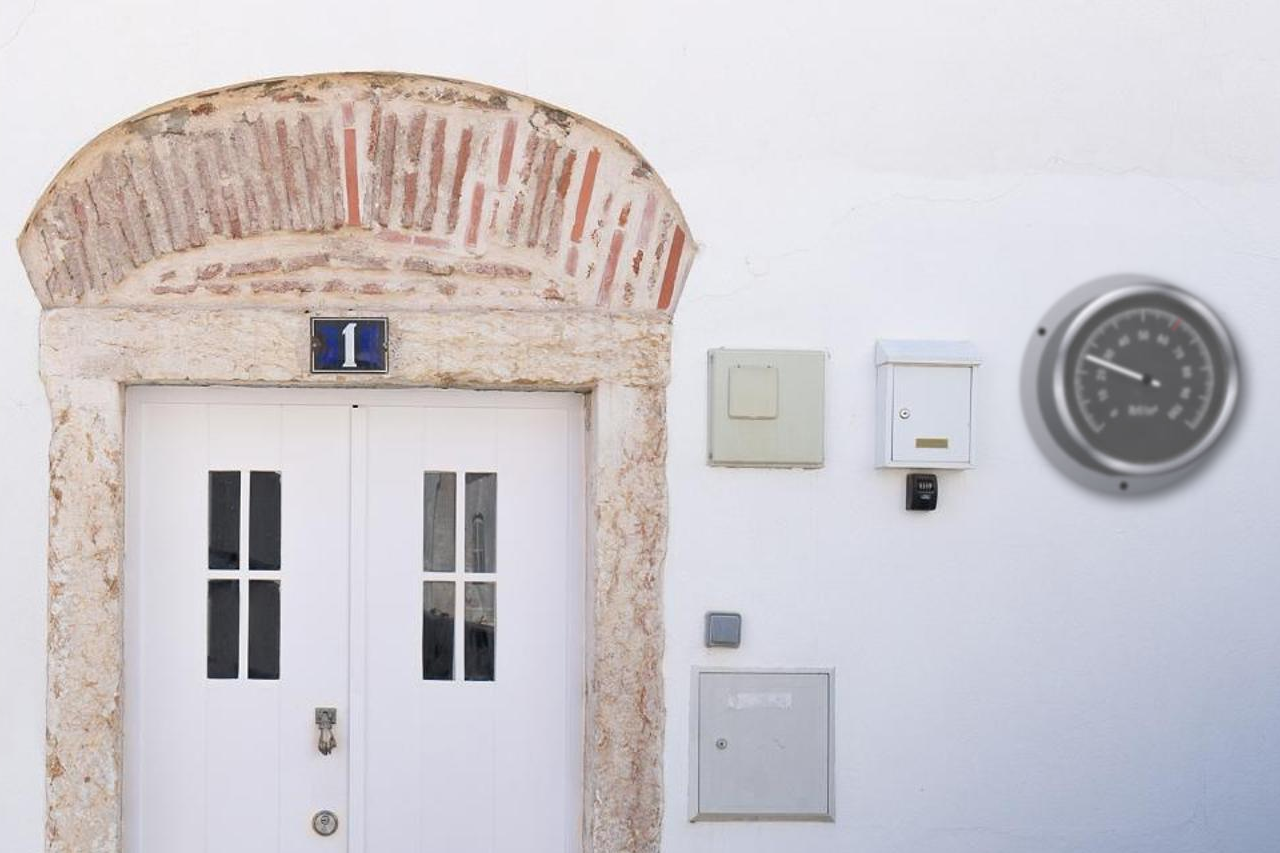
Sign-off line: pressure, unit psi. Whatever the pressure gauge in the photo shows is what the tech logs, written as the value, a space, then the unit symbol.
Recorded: 25 psi
